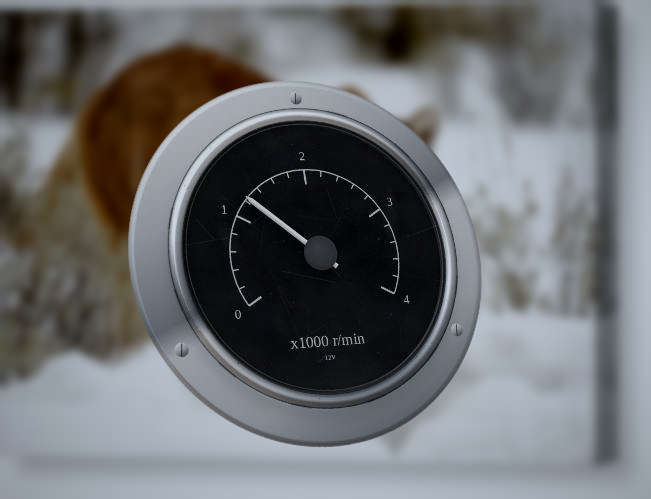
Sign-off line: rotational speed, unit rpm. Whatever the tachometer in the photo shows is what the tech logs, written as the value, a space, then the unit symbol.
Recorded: 1200 rpm
